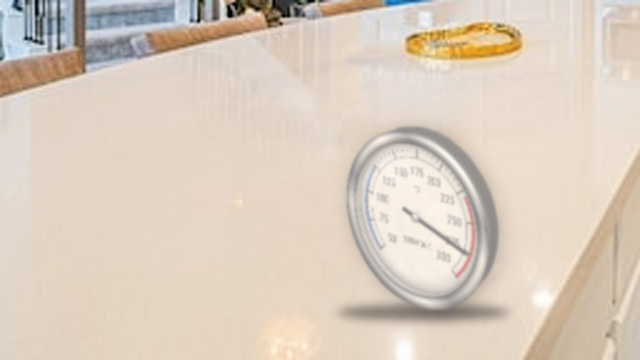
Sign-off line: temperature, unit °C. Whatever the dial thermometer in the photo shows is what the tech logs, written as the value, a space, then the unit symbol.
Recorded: 275 °C
